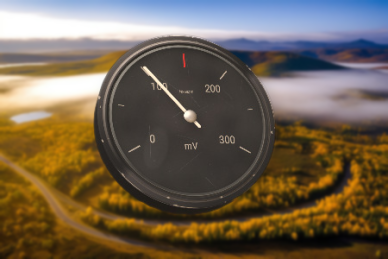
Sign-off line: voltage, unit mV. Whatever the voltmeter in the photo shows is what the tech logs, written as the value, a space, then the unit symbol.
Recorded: 100 mV
